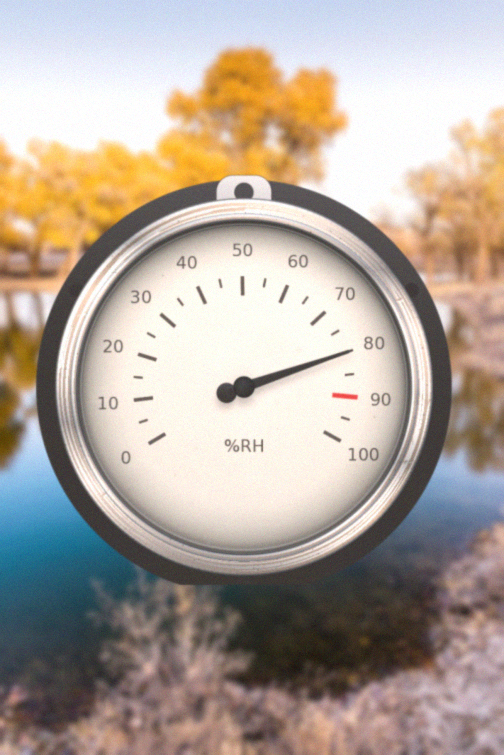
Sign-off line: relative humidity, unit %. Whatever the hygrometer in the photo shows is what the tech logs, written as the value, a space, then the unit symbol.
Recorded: 80 %
